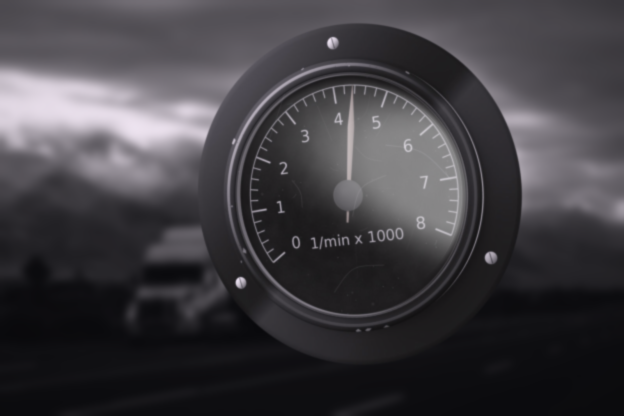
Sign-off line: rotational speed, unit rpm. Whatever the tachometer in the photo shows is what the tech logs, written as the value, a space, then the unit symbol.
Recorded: 4400 rpm
